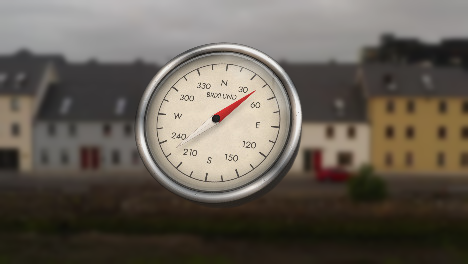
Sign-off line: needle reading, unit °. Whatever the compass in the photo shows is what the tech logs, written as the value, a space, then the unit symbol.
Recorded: 45 °
